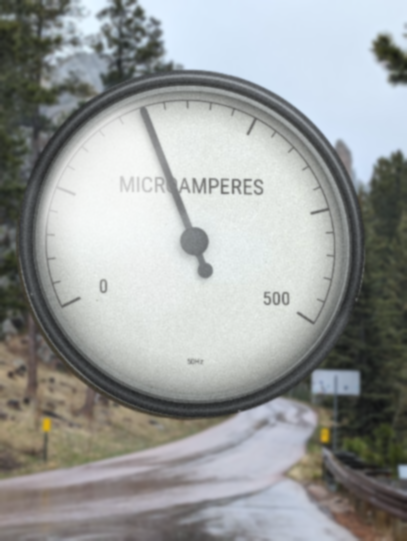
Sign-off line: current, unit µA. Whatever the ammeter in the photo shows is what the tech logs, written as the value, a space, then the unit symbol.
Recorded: 200 µA
